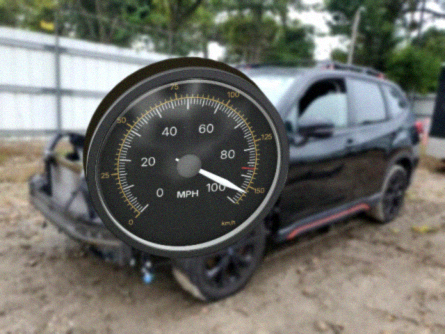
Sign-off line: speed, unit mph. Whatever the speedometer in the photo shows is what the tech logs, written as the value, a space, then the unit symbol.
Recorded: 95 mph
